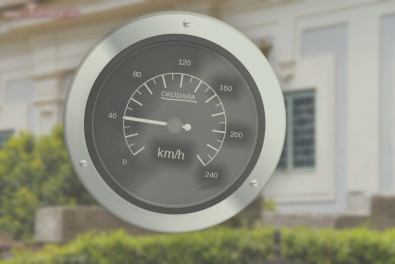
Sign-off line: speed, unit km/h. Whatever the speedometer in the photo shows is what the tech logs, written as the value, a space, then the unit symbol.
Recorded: 40 km/h
